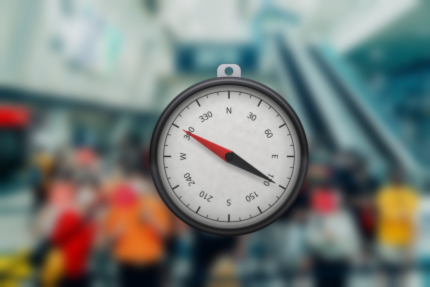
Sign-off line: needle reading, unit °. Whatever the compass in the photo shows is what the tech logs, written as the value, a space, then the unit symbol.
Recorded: 300 °
